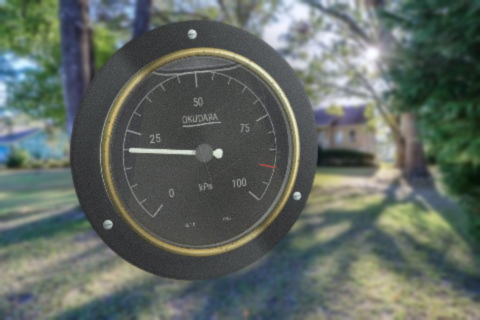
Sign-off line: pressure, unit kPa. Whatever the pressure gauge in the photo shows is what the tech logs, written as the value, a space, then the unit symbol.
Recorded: 20 kPa
